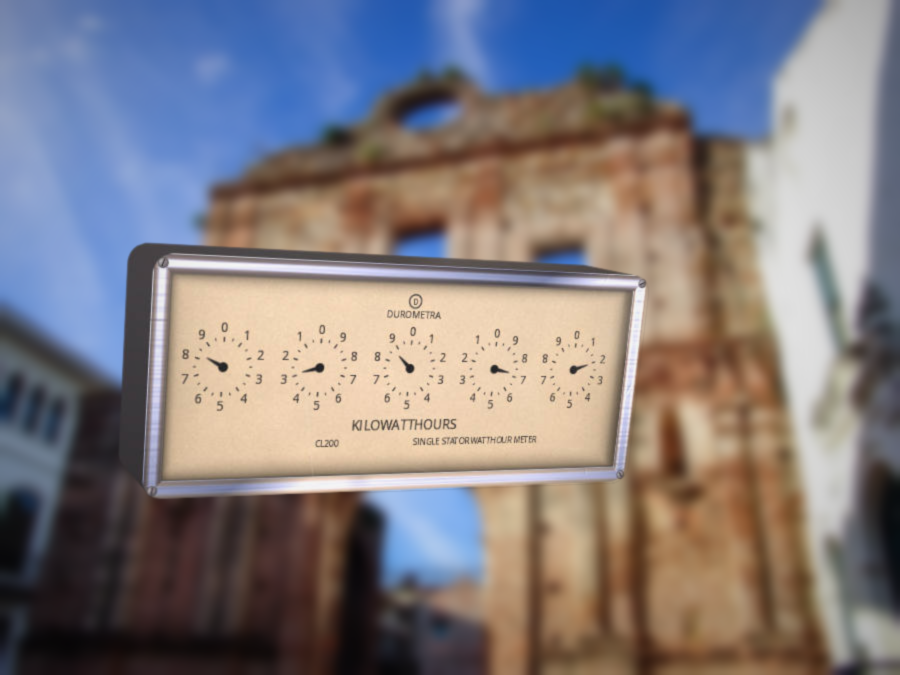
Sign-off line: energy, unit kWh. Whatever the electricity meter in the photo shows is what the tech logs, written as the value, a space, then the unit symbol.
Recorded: 82872 kWh
